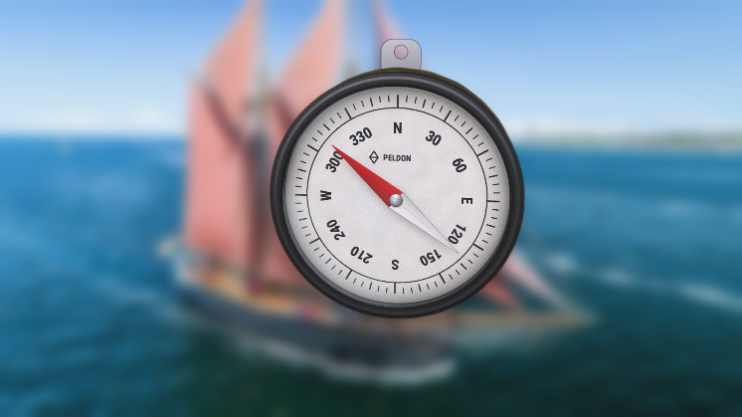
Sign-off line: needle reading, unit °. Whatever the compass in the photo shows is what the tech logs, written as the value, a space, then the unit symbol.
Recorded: 310 °
